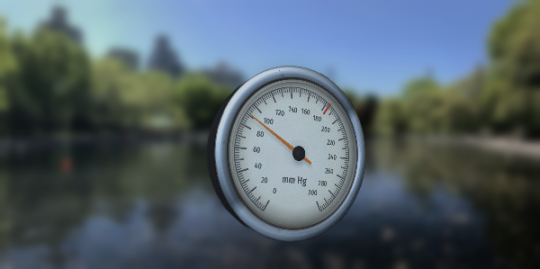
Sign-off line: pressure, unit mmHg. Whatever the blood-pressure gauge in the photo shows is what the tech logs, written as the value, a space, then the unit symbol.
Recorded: 90 mmHg
